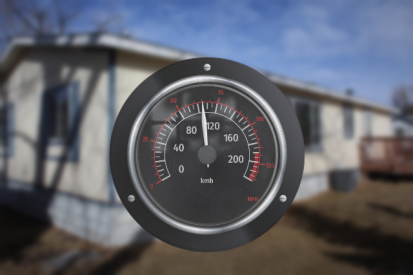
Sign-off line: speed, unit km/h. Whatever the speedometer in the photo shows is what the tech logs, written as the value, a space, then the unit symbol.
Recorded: 105 km/h
